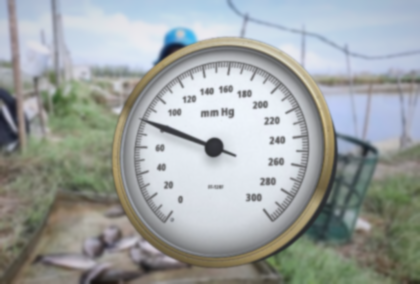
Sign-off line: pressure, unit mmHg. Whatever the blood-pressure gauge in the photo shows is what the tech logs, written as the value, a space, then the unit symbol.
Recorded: 80 mmHg
